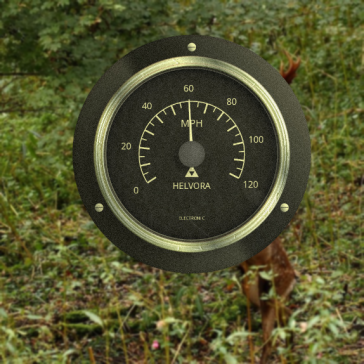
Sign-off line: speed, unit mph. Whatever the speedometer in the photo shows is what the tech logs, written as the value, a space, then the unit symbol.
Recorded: 60 mph
